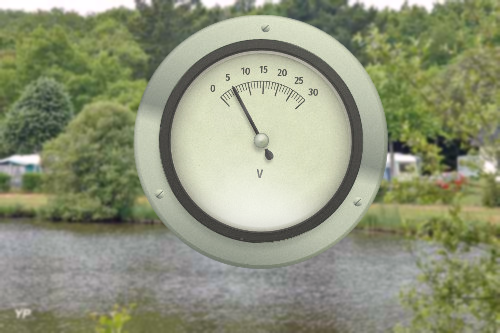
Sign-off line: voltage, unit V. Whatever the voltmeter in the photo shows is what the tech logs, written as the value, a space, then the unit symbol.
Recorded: 5 V
